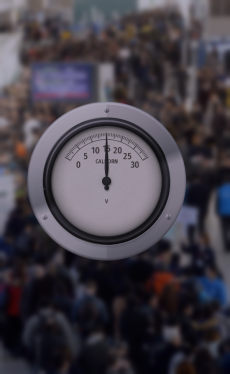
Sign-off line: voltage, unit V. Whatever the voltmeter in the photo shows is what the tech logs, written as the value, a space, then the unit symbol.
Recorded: 15 V
